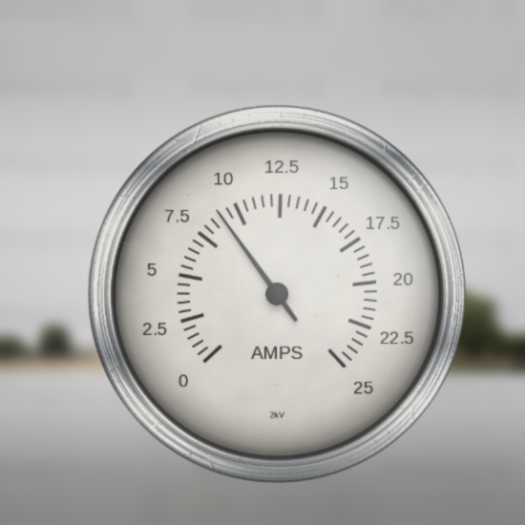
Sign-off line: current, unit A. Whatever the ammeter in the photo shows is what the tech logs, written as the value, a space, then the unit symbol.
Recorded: 9 A
